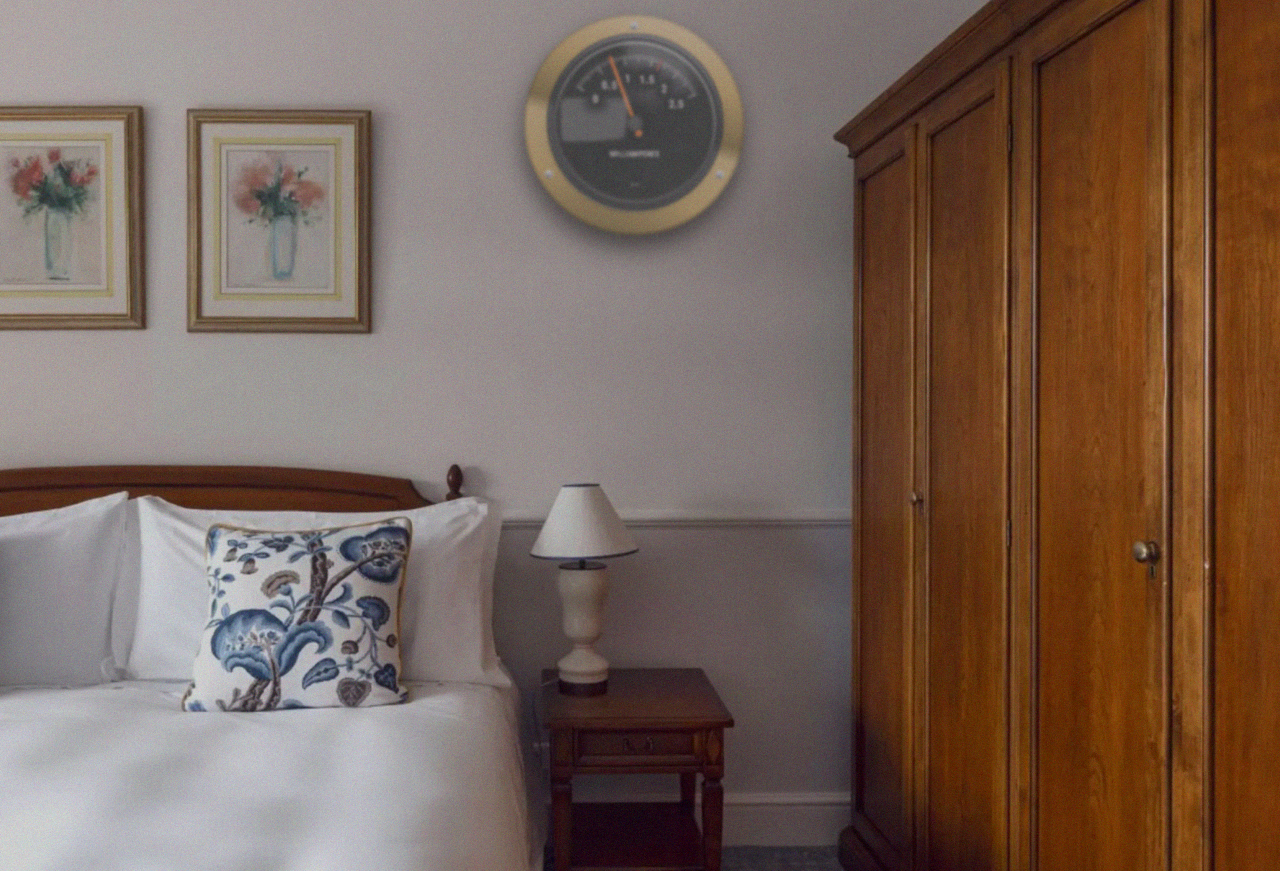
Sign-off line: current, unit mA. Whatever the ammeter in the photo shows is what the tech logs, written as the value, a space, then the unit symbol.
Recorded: 0.75 mA
